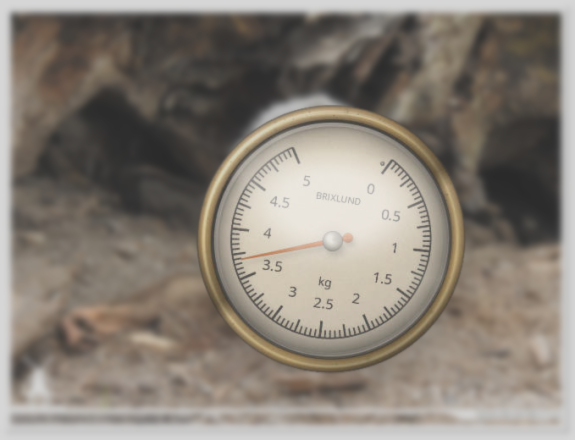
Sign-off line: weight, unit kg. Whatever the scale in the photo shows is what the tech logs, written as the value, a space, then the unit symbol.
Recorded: 3.7 kg
